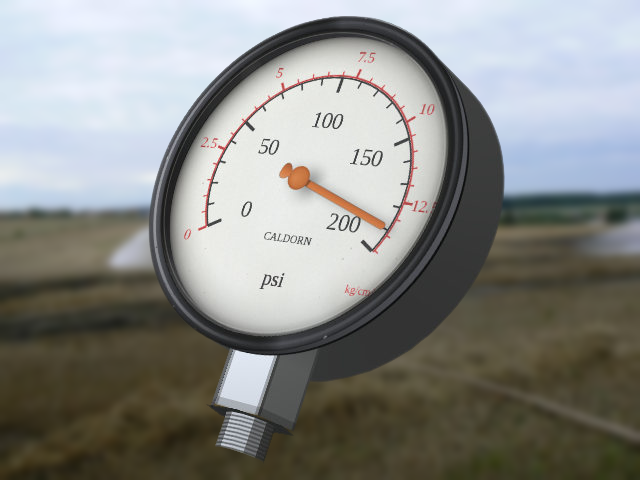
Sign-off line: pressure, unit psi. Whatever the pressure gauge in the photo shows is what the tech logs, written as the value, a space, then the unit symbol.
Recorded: 190 psi
